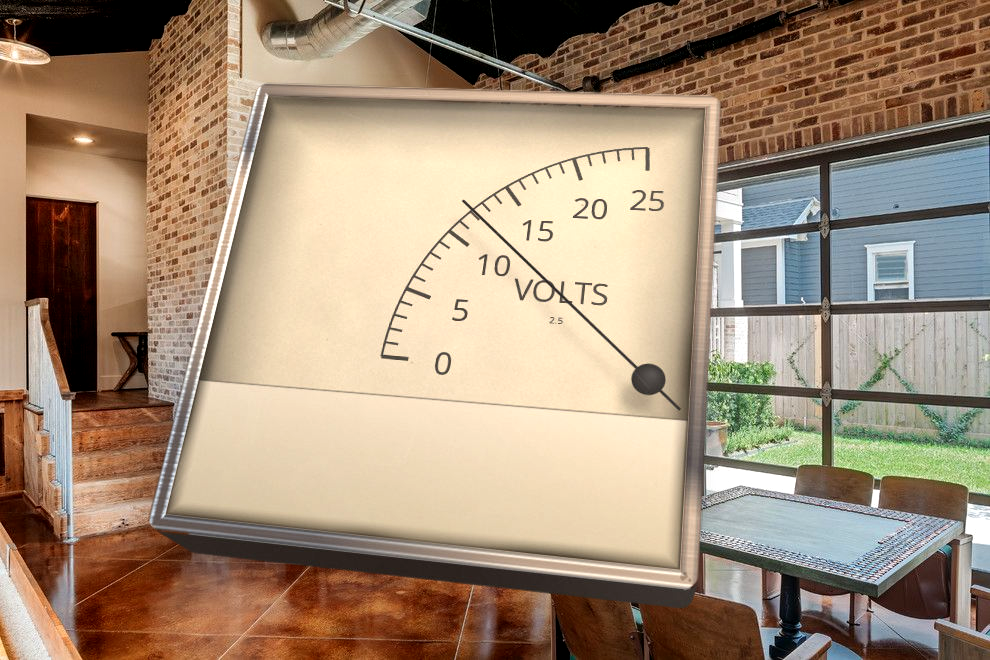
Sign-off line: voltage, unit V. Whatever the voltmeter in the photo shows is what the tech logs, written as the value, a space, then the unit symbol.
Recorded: 12 V
